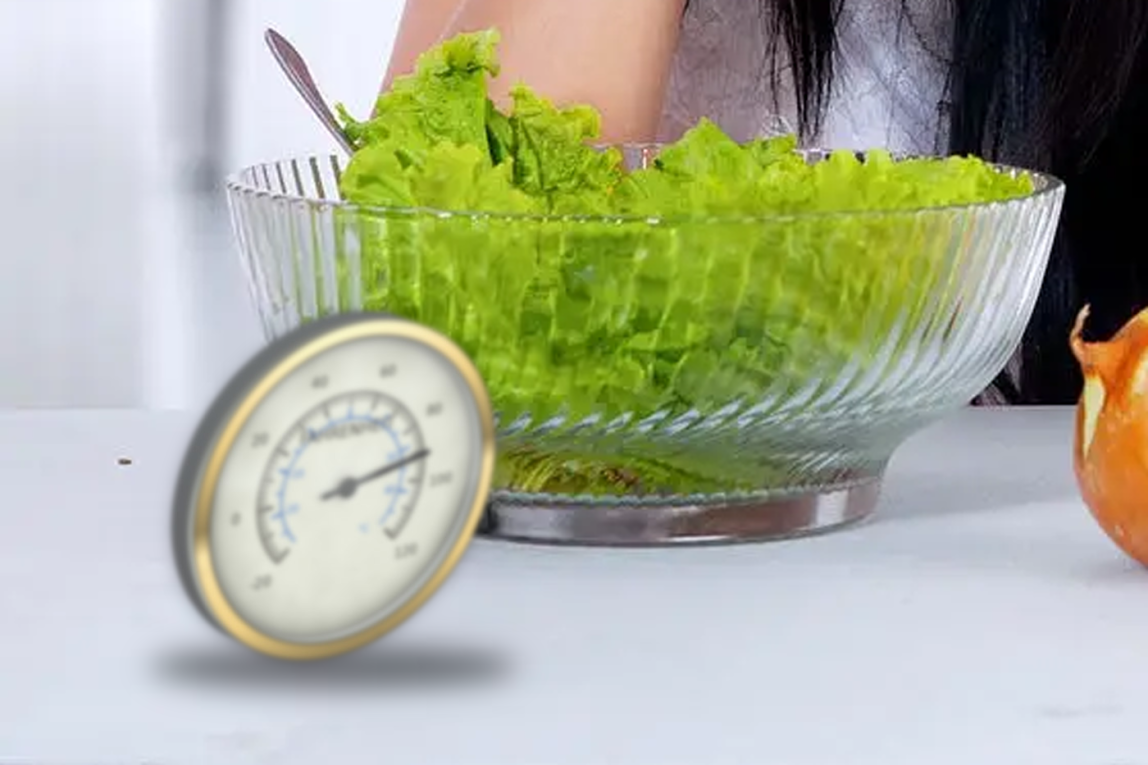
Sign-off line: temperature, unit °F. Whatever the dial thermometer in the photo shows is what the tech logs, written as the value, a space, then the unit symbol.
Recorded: 90 °F
